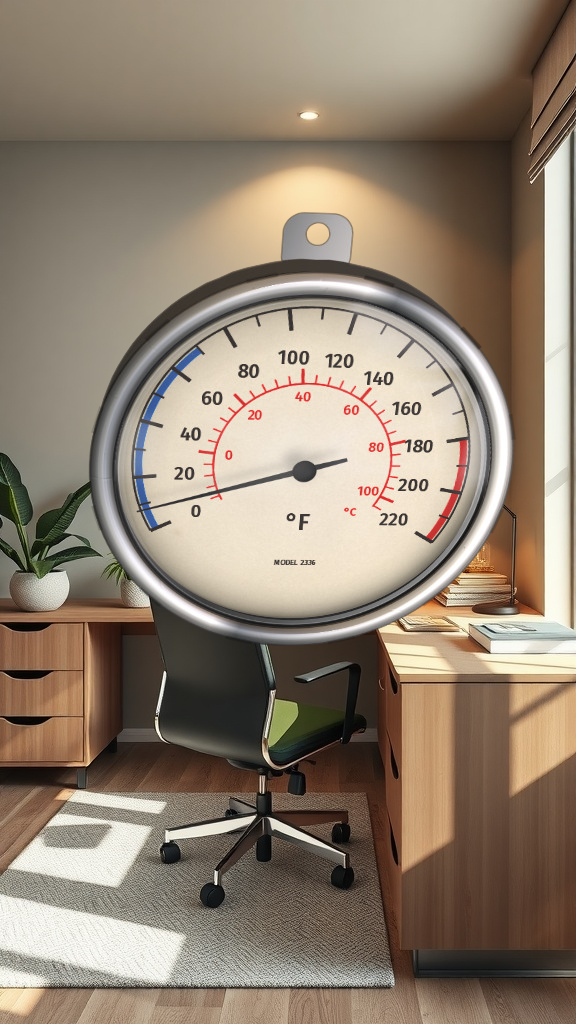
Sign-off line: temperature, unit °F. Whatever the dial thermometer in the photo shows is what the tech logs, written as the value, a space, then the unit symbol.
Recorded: 10 °F
